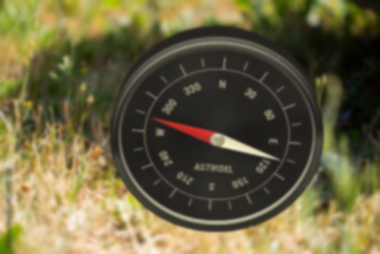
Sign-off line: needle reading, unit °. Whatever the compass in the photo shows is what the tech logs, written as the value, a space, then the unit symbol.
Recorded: 285 °
